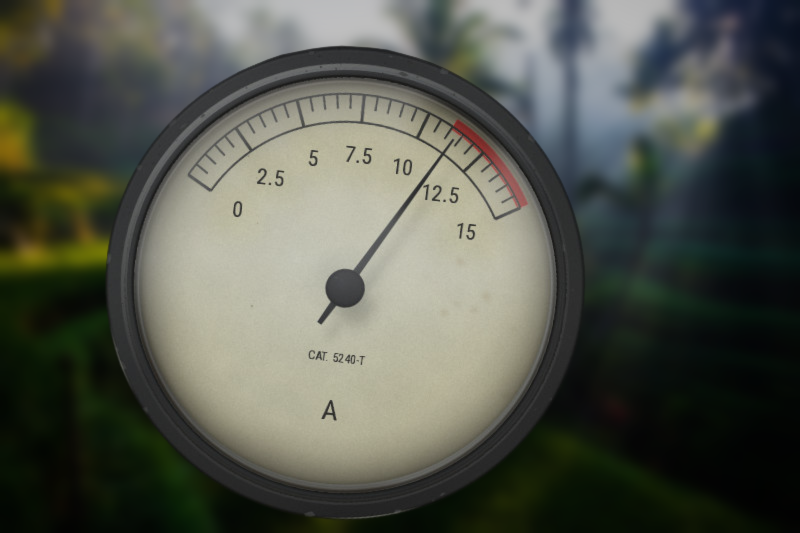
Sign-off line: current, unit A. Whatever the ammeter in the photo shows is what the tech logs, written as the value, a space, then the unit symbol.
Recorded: 11.25 A
